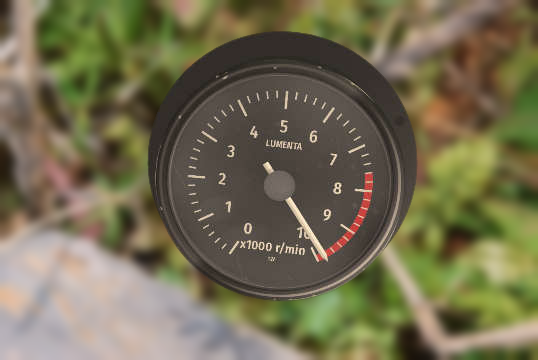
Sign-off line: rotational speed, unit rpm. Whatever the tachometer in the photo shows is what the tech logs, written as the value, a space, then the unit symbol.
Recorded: 9800 rpm
